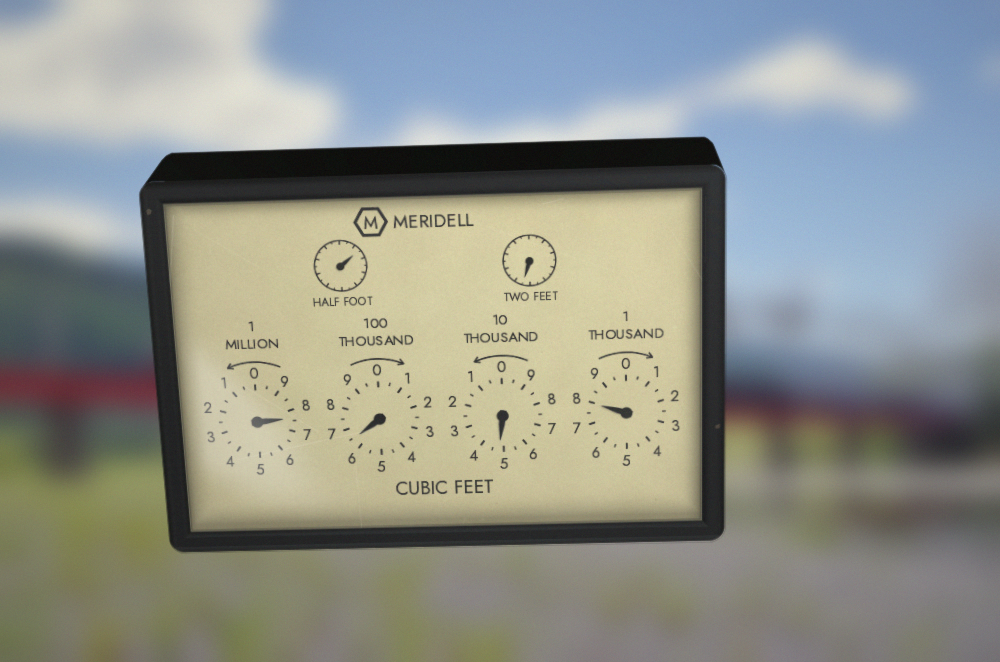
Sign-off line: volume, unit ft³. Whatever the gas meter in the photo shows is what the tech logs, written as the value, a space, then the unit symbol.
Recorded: 764800 ft³
